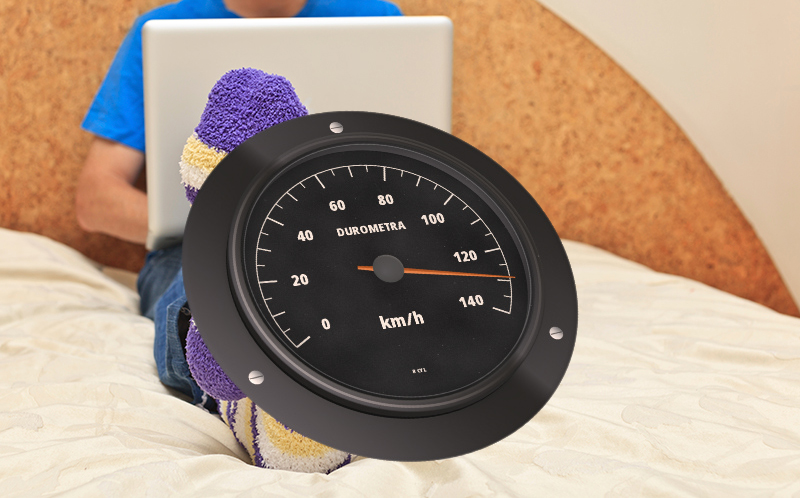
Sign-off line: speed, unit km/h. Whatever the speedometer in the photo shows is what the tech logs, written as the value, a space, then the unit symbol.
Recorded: 130 km/h
